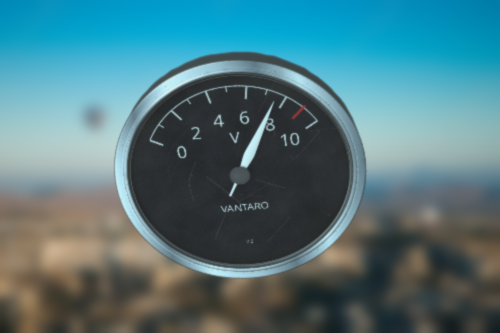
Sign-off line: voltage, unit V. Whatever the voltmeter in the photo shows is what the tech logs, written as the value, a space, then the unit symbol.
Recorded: 7.5 V
